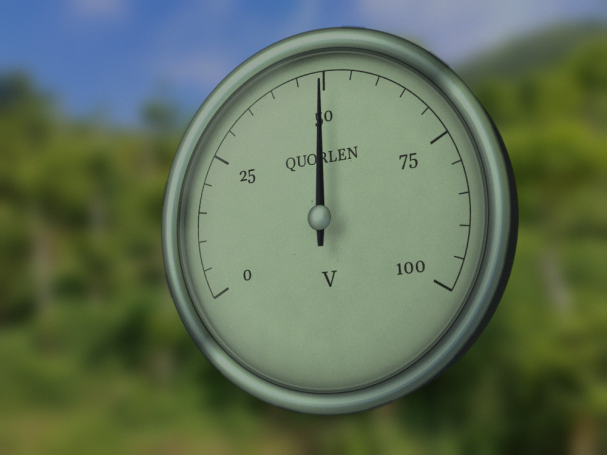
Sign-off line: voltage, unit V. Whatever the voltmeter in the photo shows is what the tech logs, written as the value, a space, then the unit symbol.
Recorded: 50 V
